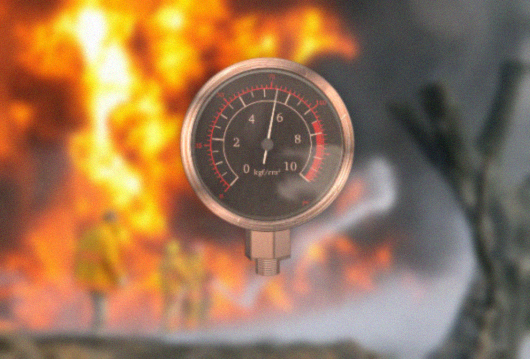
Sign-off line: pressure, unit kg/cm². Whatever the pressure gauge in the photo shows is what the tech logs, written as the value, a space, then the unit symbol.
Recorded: 5.5 kg/cm²
